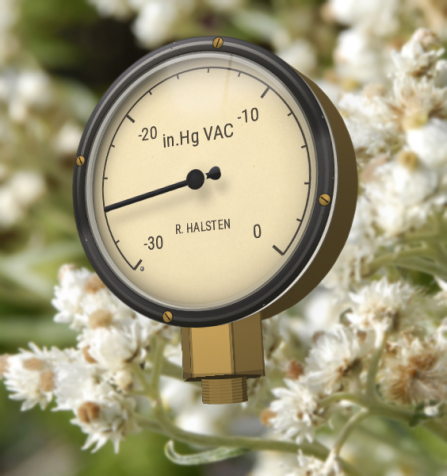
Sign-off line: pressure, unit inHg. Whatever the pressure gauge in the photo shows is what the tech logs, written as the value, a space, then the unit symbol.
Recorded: -26 inHg
